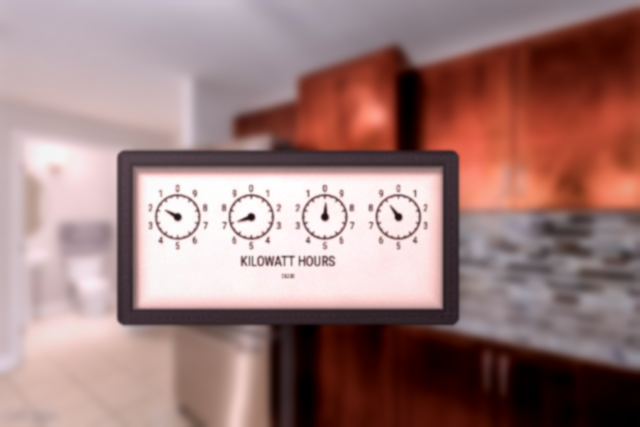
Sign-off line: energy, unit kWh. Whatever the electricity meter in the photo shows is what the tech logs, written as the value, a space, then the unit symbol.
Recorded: 1699 kWh
